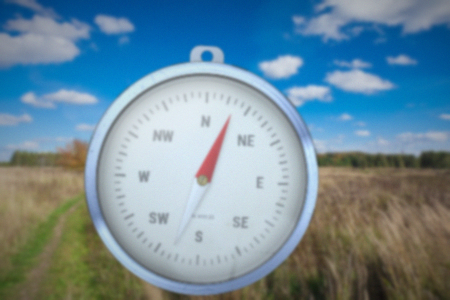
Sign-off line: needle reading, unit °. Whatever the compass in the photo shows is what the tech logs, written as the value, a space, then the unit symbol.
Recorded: 20 °
